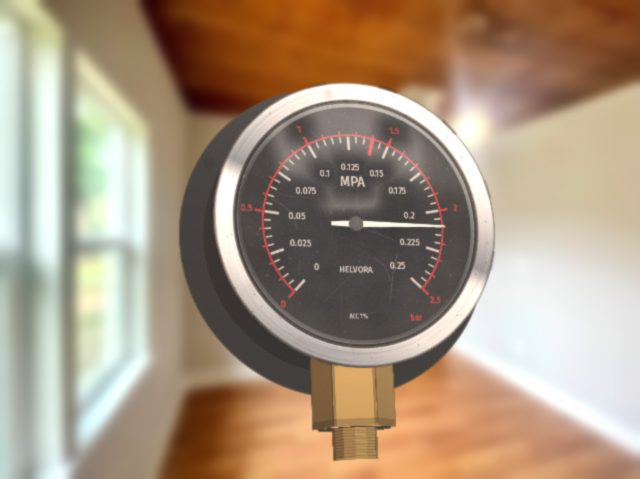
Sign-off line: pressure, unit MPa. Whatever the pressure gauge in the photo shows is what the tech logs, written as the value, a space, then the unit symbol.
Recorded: 0.21 MPa
